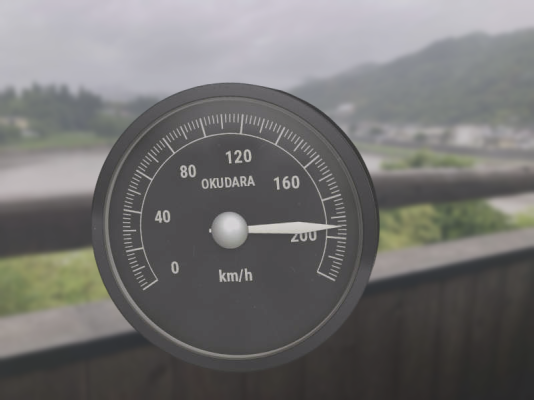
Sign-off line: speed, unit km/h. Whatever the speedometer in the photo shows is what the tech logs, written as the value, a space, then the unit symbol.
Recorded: 194 km/h
